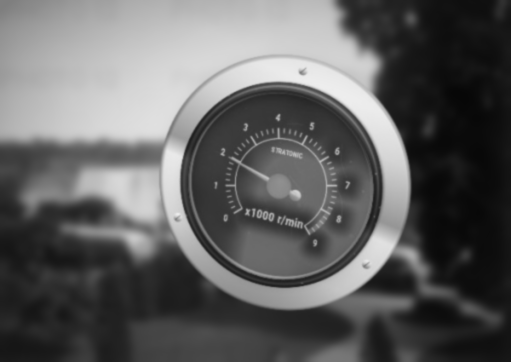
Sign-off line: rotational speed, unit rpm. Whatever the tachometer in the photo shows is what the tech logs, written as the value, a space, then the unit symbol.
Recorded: 2000 rpm
